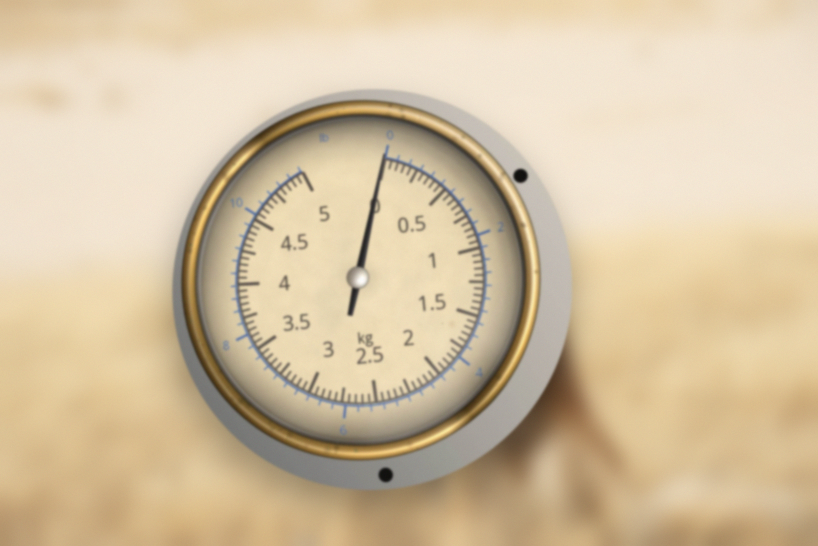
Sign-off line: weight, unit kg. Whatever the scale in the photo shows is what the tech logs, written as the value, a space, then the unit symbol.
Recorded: 0 kg
